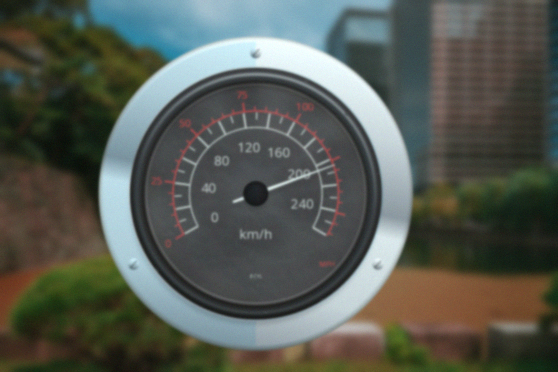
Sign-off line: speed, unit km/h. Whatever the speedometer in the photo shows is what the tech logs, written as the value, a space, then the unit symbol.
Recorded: 205 km/h
